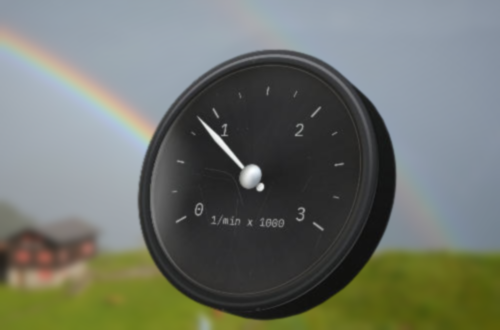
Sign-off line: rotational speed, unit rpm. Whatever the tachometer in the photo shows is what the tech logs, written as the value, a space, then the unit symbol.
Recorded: 875 rpm
